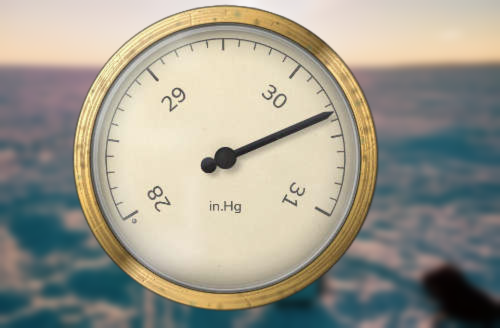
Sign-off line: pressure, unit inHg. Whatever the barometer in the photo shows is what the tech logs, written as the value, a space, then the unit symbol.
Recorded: 30.35 inHg
